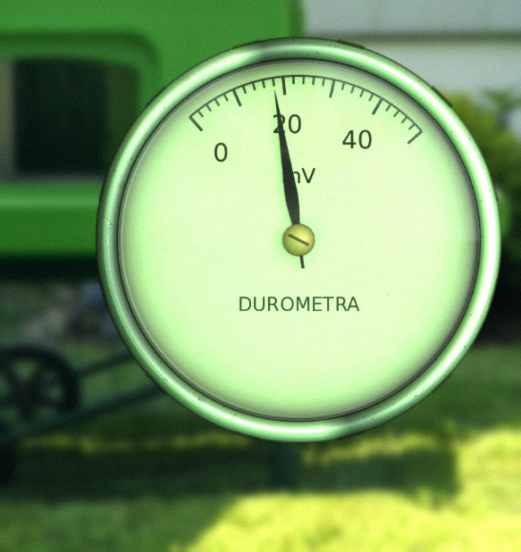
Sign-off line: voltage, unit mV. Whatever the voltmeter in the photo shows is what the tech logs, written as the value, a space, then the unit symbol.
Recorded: 18 mV
